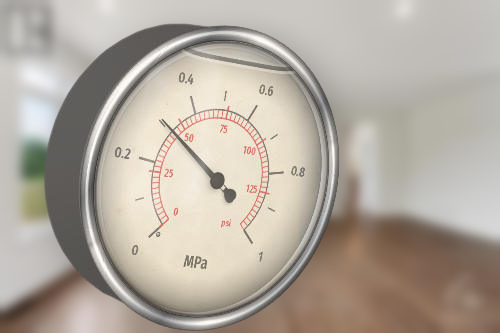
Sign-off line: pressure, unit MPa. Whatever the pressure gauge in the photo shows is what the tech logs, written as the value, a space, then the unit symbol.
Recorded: 0.3 MPa
